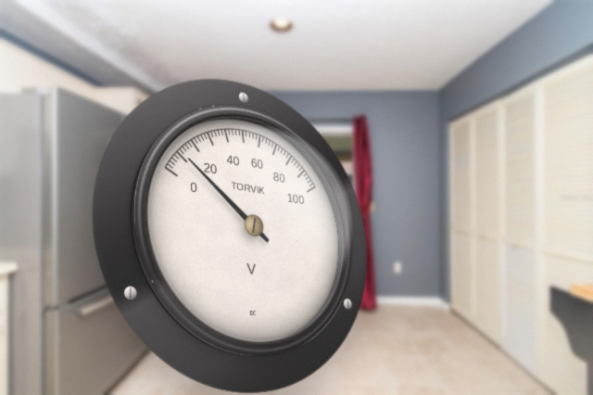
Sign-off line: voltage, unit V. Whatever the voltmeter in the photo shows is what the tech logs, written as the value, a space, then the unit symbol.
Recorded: 10 V
